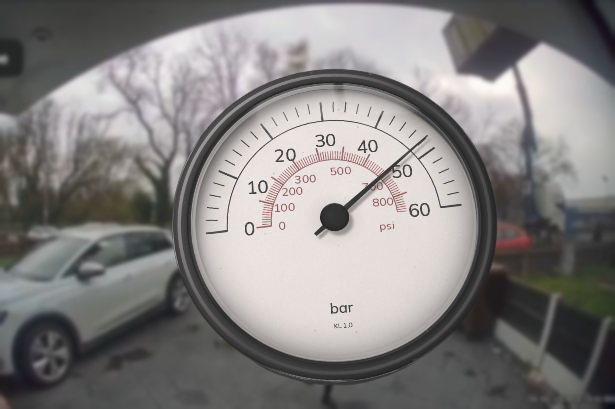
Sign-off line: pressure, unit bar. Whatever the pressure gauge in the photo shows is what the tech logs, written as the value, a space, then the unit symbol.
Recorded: 48 bar
